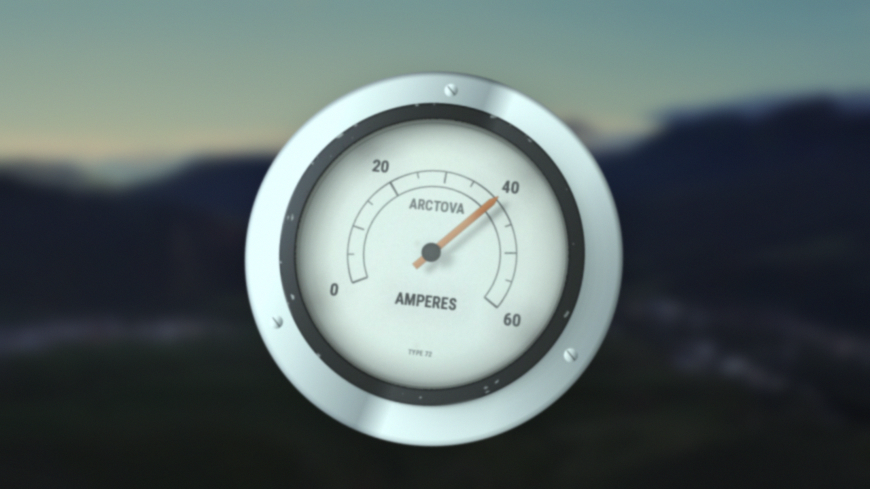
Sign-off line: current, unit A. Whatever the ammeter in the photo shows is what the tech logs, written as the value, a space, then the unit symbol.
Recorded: 40 A
